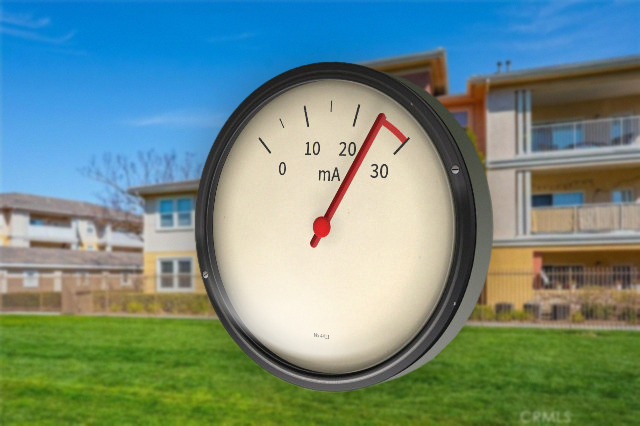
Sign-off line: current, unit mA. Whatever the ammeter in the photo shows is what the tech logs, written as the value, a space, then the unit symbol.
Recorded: 25 mA
